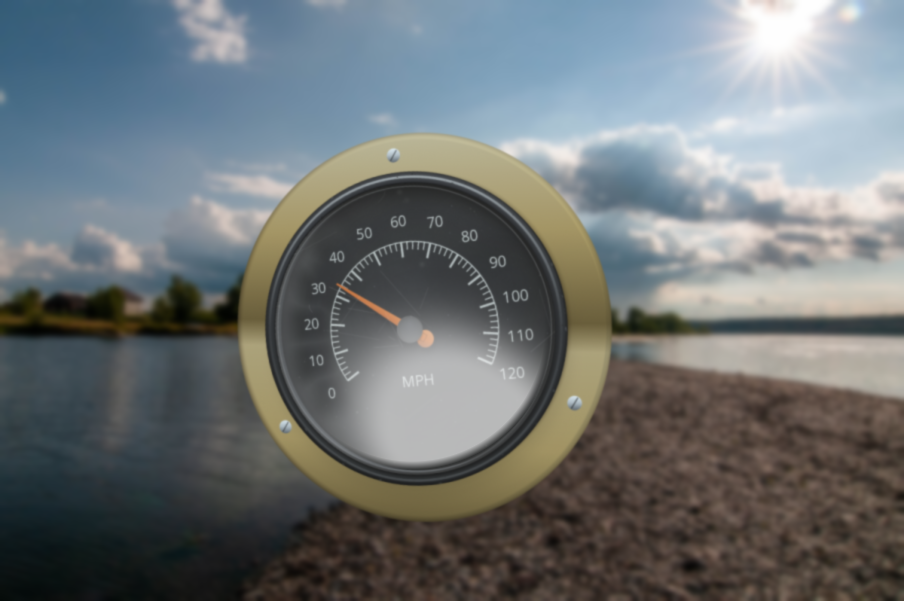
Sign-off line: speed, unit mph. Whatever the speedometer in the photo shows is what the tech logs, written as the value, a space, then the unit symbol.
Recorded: 34 mph
